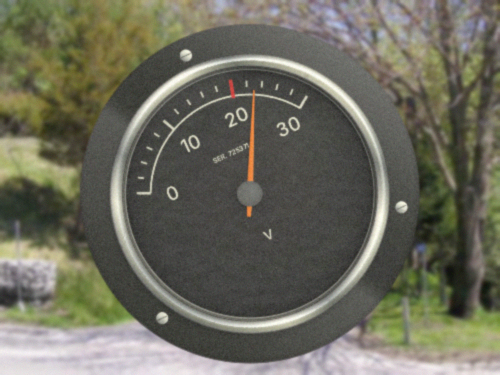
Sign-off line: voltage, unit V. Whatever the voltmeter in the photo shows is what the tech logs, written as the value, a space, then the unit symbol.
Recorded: 23 V
